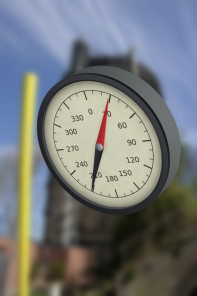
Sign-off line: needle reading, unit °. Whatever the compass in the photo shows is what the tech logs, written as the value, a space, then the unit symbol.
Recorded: 30 °
